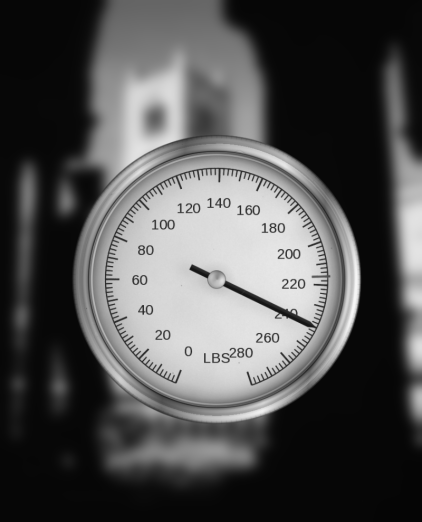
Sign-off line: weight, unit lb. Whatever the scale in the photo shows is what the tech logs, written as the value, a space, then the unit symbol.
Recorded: 240 lb
